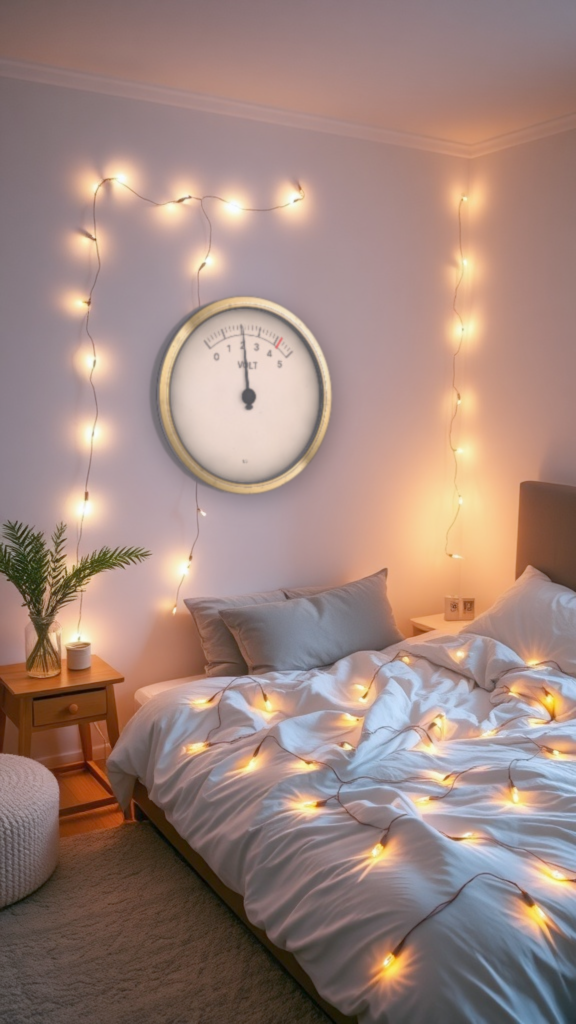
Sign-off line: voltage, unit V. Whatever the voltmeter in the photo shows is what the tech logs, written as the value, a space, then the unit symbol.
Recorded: 2 V
